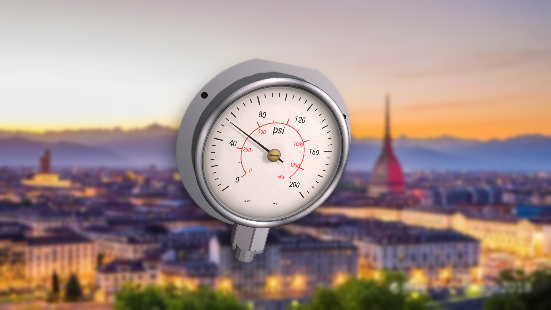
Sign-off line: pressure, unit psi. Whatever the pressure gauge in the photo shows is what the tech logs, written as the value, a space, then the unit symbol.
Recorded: 55 psi
